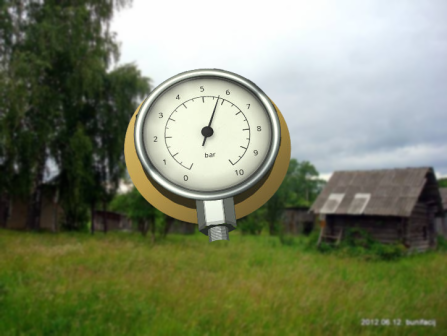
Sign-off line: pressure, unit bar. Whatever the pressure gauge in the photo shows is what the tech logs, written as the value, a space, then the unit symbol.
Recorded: 5.75 bar
